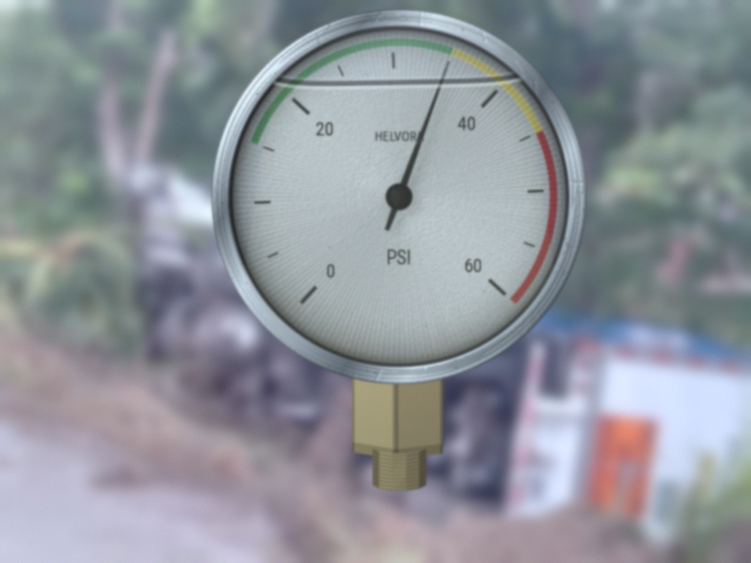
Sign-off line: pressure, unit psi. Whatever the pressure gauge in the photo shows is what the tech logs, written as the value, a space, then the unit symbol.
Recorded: 35 psi
